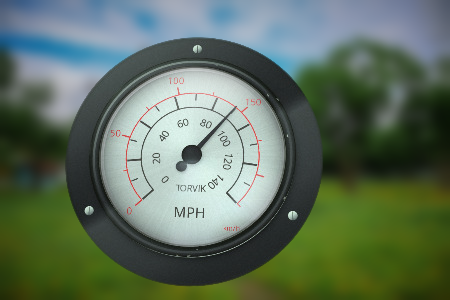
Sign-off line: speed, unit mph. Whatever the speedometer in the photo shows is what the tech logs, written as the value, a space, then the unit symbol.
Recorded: 90 mph
